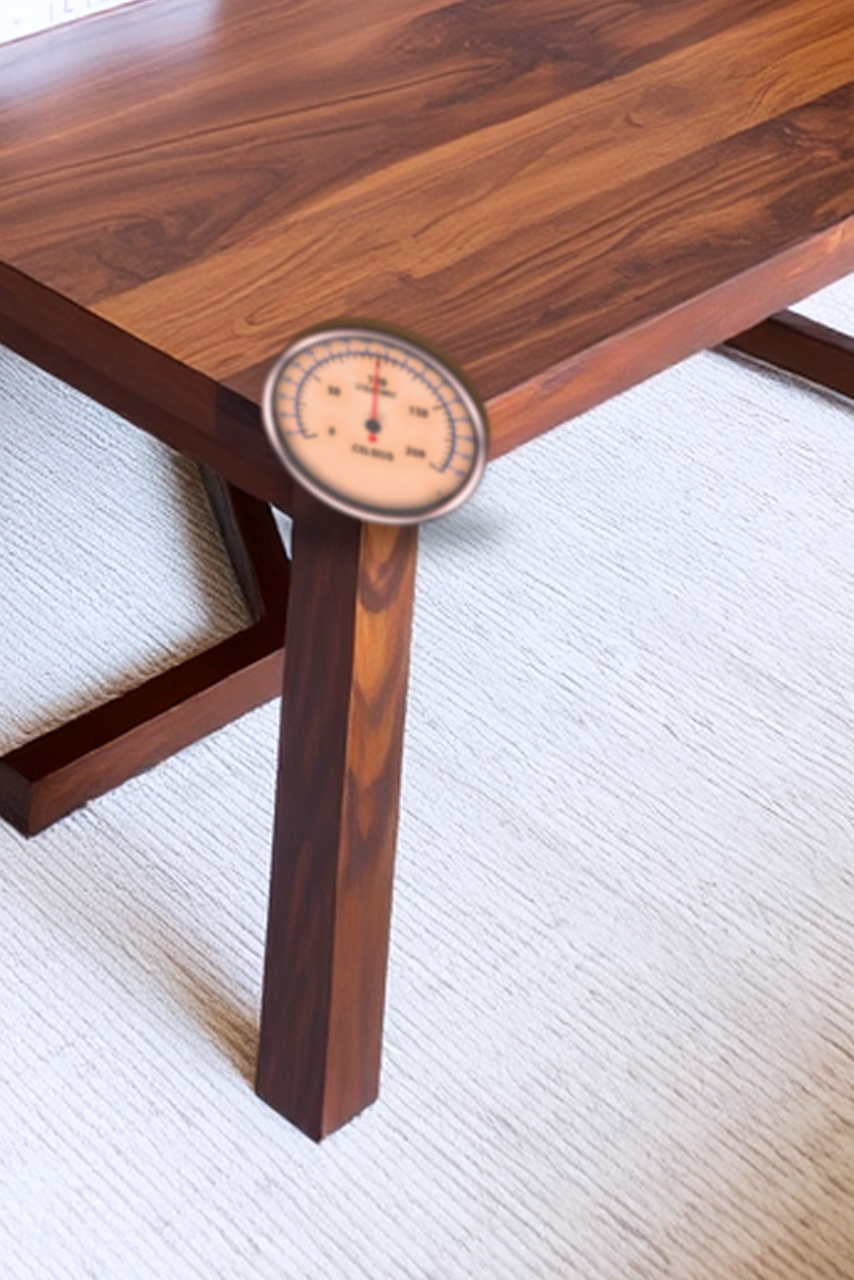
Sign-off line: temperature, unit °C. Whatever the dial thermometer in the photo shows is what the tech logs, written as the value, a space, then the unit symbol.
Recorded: 100 °C
